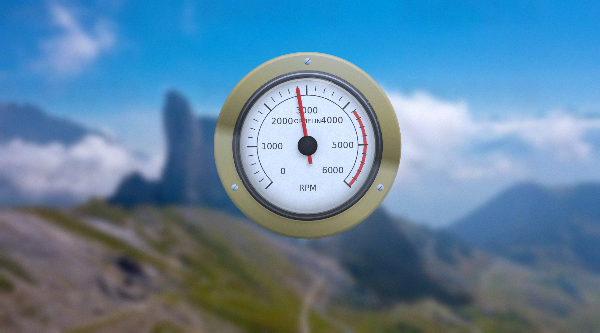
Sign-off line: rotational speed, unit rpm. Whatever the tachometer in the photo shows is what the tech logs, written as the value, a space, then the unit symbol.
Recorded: 2800 rpm
